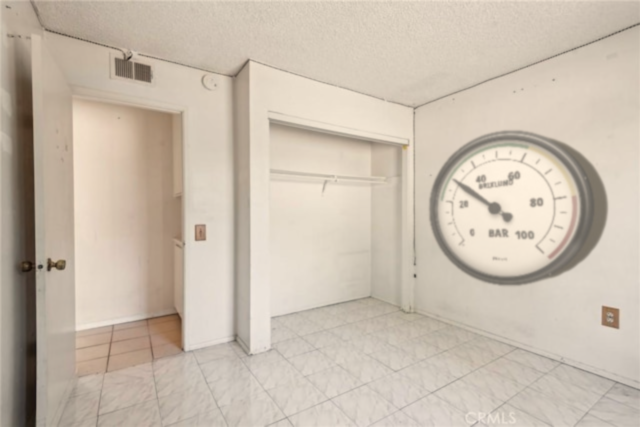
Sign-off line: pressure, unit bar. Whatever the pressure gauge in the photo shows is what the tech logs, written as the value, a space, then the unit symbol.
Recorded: 30 bar
